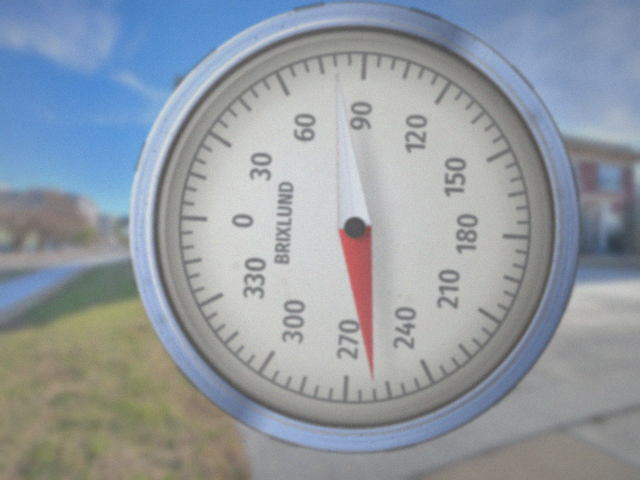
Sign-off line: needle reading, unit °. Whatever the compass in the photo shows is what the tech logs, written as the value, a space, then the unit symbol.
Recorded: 260 °
